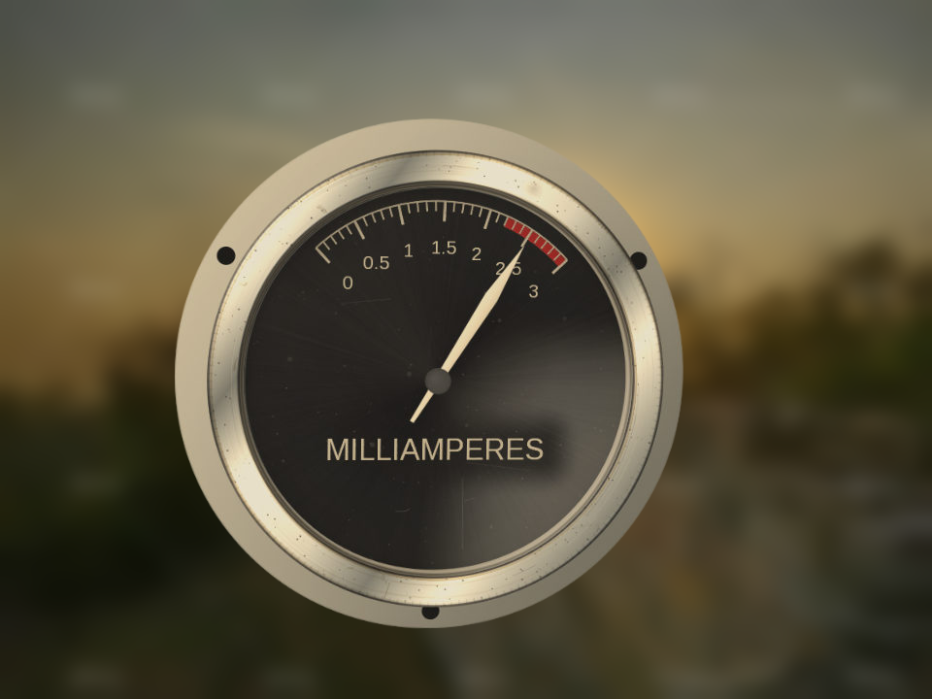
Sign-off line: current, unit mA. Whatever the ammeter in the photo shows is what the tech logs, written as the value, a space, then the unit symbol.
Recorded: 2.5 mA
